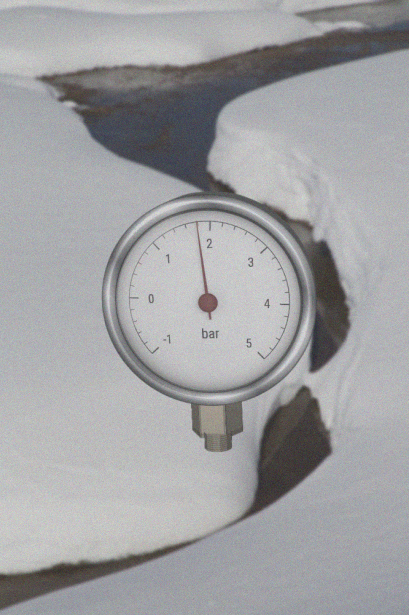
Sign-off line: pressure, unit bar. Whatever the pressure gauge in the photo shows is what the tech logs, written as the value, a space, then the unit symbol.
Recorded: 1.8 bar
